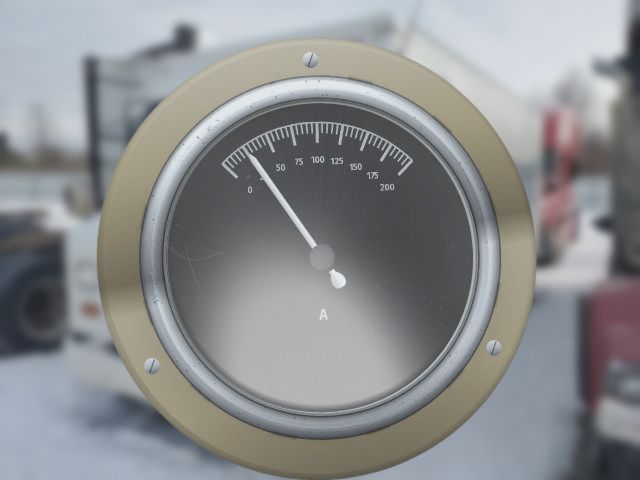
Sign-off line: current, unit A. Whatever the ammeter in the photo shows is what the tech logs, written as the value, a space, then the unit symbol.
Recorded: 25 A
